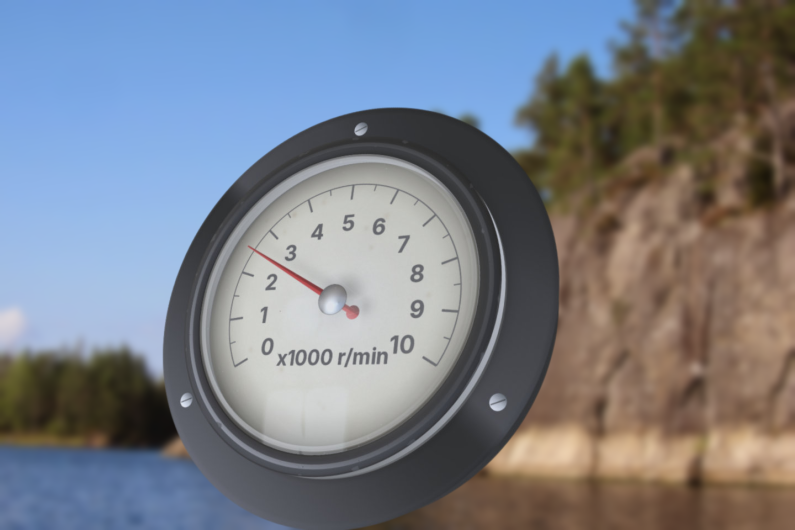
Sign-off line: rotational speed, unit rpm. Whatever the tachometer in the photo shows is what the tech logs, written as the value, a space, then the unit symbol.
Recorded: 2500 rpm
